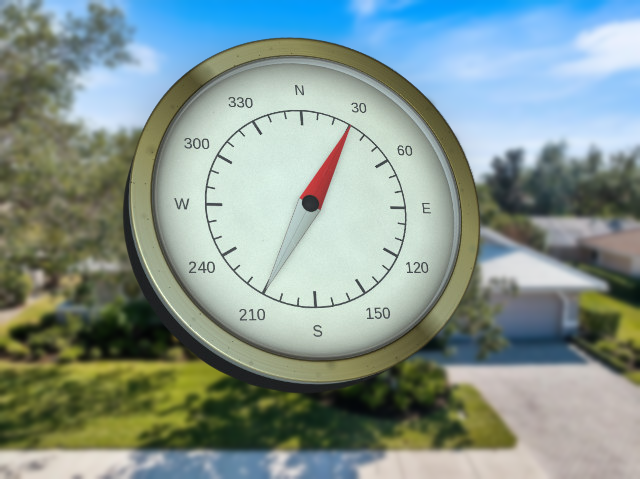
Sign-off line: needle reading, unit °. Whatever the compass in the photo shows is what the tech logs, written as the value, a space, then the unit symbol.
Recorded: 30 °
